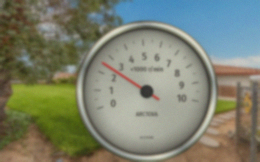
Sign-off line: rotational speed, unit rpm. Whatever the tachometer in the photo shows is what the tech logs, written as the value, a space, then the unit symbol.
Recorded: 2500 rpm
